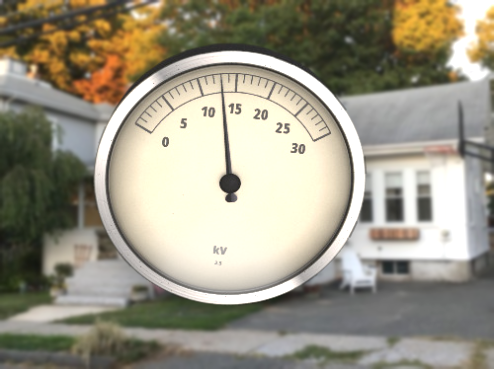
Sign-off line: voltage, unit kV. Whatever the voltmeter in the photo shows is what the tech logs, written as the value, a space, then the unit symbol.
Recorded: 13 kV
